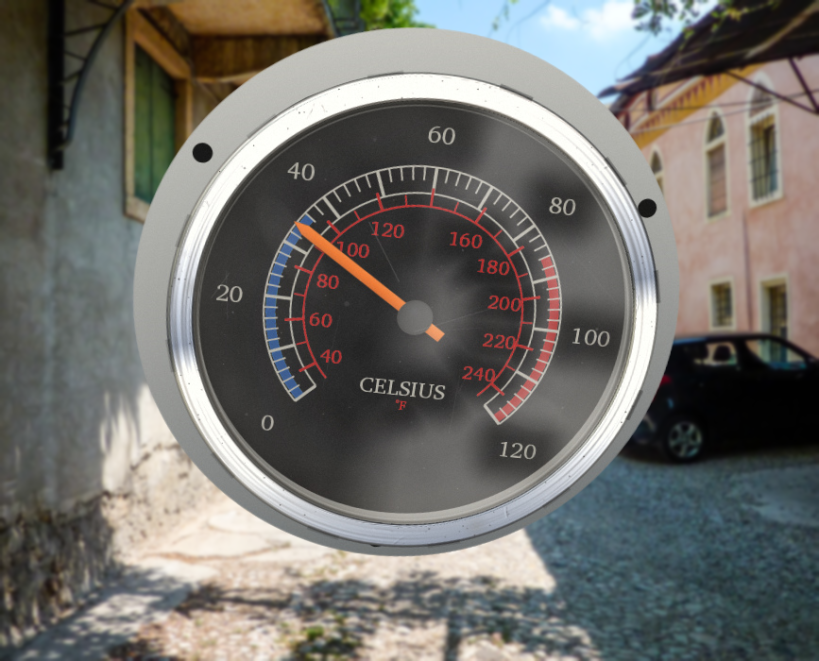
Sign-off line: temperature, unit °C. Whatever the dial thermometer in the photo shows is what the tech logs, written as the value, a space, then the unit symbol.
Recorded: 34 °C
